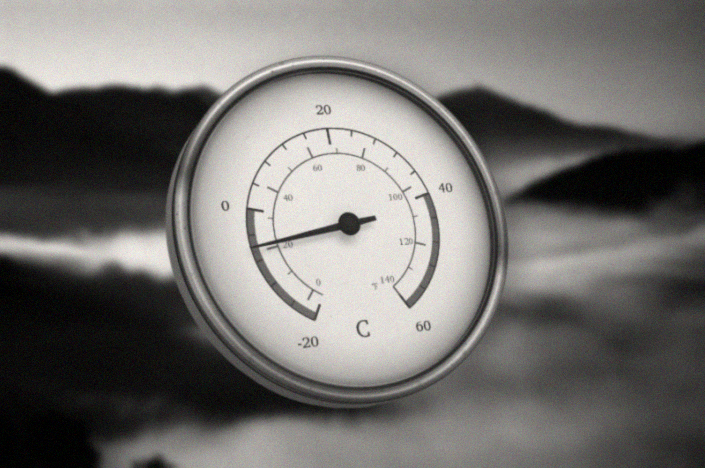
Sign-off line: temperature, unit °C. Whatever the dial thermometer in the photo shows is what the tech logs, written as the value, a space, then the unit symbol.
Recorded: -6 °C
